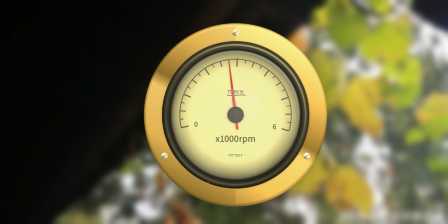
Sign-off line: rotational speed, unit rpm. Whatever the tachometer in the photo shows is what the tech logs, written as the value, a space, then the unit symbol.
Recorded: 2750 rpm
